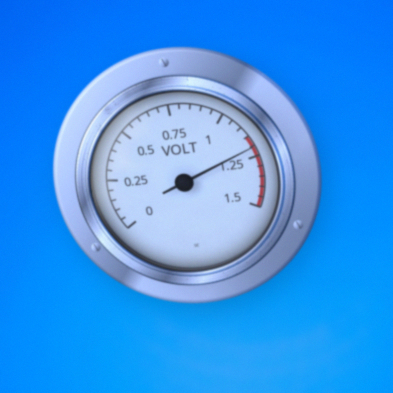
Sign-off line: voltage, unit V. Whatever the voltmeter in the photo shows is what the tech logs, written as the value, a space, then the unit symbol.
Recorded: 1.2 V
